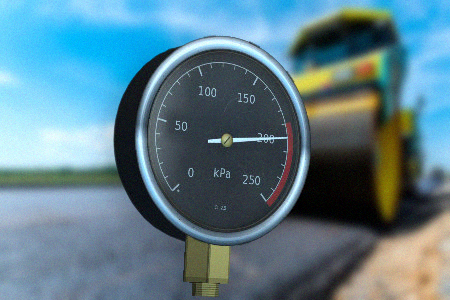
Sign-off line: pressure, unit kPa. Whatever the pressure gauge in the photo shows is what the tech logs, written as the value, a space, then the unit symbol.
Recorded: 200 kPa
